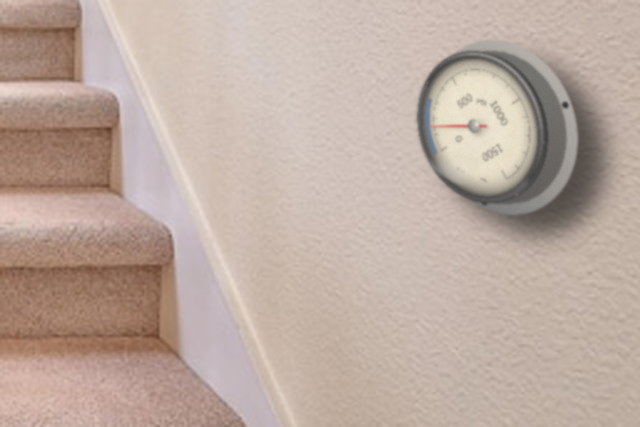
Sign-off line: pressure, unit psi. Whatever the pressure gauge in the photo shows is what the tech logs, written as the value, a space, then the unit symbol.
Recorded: 150 psi
